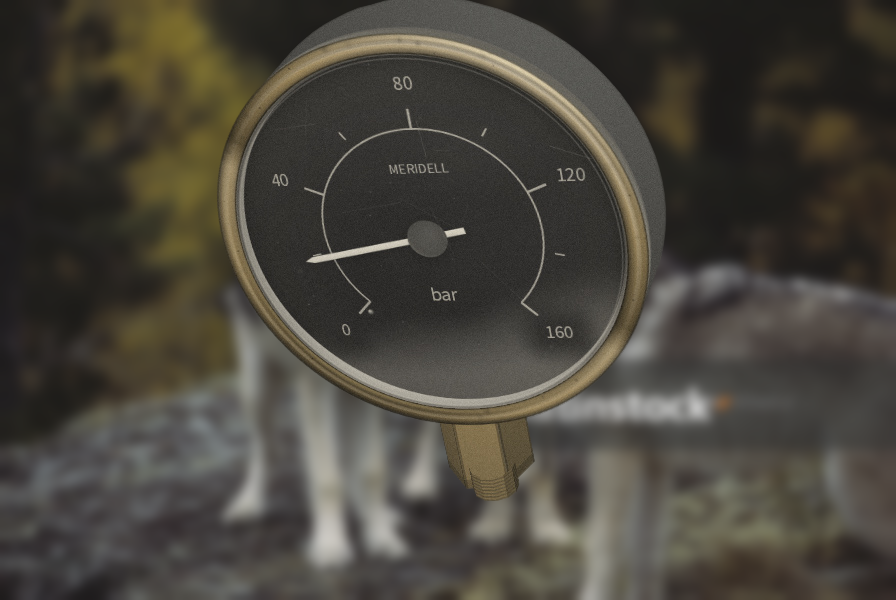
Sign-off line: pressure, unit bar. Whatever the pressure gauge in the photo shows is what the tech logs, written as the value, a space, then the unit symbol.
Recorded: 20 bar
